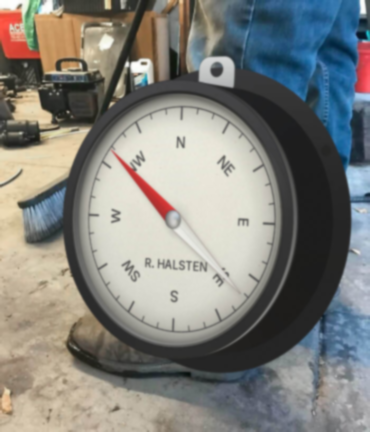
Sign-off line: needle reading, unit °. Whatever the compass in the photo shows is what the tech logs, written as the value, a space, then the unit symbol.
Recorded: 310 °
